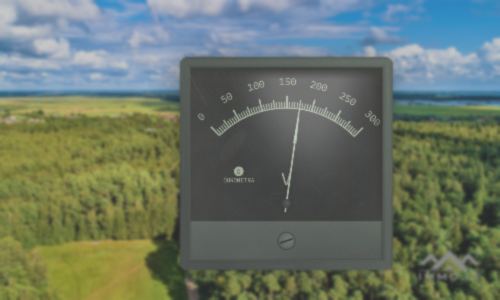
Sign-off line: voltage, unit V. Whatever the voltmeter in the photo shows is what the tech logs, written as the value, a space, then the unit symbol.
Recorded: 175 V
